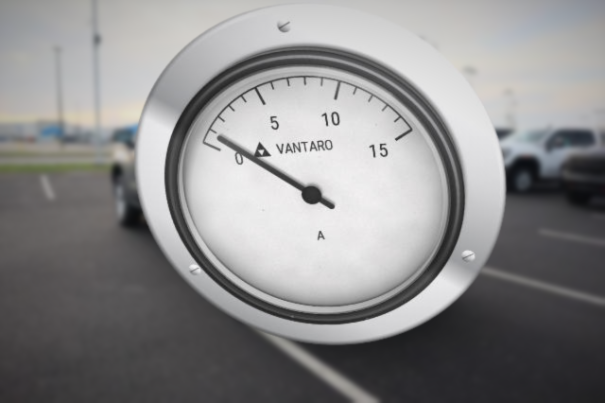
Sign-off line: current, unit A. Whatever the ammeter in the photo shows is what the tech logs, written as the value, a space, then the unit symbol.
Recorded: 1 A
